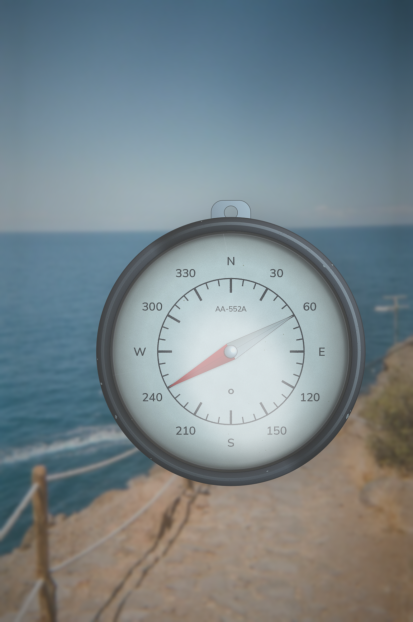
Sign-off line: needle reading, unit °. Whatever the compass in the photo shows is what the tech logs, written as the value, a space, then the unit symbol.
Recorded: 240 °
